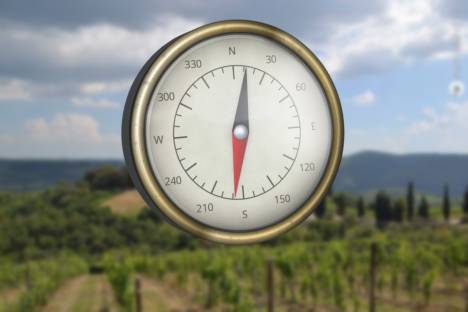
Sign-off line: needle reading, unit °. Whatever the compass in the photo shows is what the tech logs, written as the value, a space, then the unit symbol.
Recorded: 190 °
